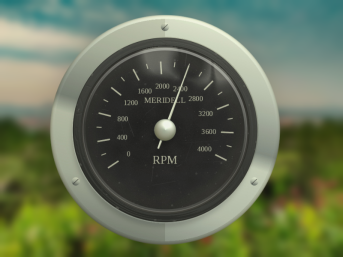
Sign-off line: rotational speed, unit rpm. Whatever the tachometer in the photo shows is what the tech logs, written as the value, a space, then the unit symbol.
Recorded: 2400 rpm
